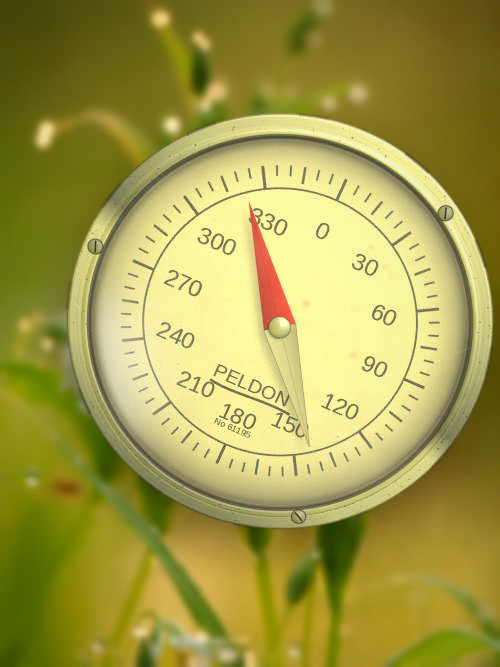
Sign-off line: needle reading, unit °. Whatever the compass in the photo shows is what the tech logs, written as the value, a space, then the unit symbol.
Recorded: 322.5 °
